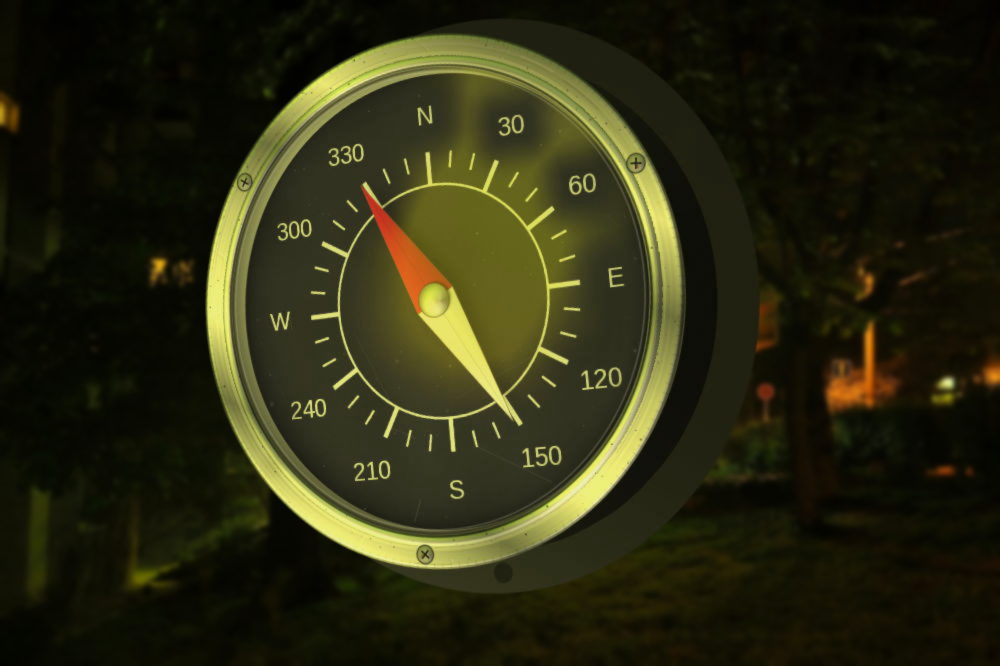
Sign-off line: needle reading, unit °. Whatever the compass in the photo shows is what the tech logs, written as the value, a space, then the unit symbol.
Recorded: 330 °
